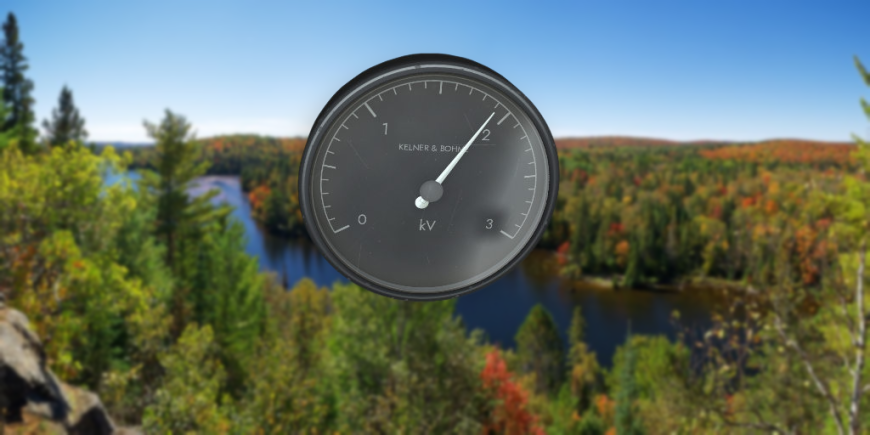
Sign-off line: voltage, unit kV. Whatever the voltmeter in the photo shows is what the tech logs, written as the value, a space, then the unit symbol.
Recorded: 1.9 kV
